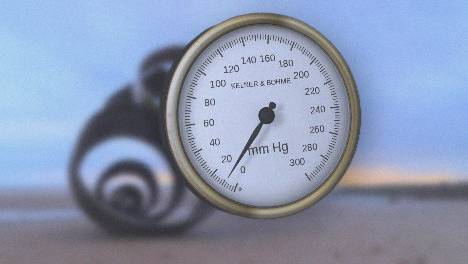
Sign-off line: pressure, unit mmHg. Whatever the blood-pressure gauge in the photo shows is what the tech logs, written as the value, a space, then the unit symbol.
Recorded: 10 mmHg
